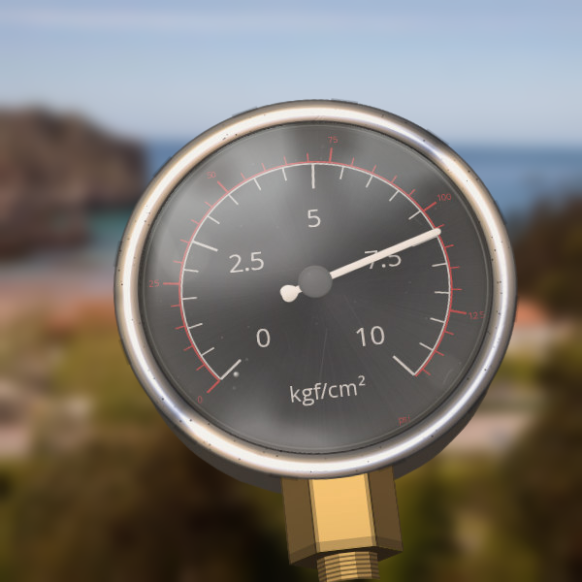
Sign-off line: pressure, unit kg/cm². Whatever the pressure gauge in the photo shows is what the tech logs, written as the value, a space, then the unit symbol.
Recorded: 7.5 kg/cm²
